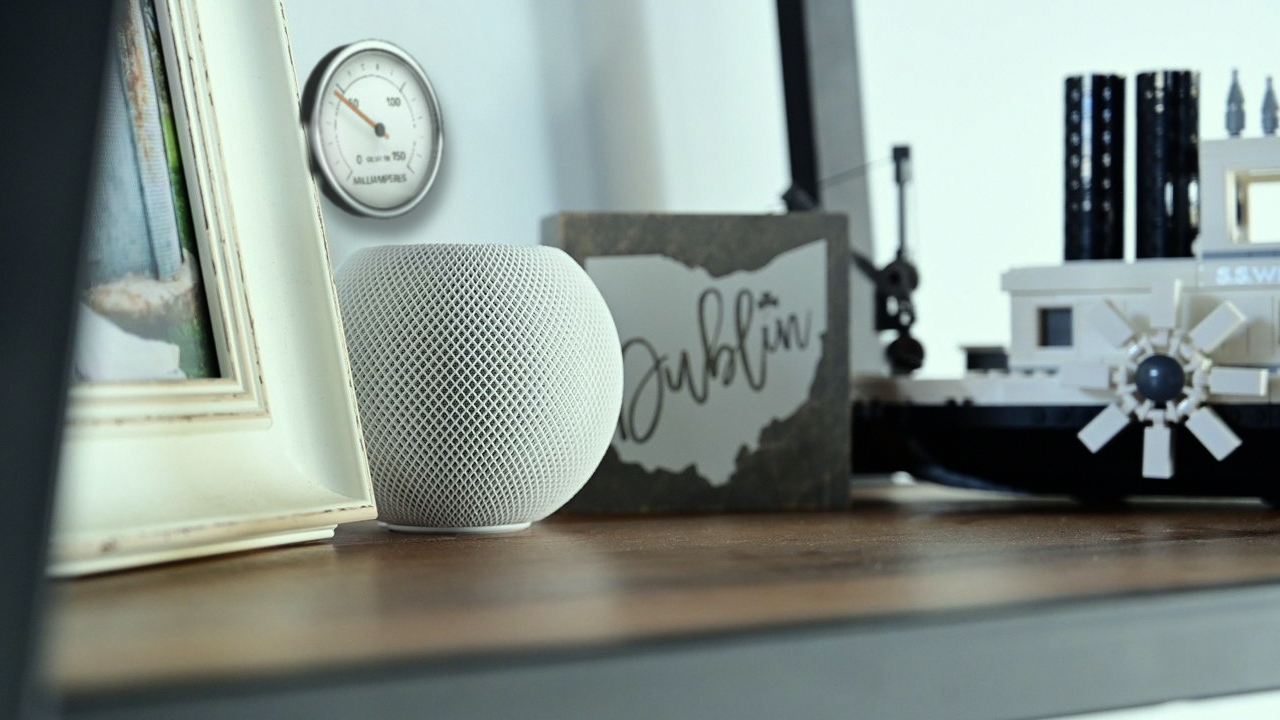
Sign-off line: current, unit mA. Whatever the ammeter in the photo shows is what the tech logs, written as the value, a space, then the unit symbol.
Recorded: 45 mA
